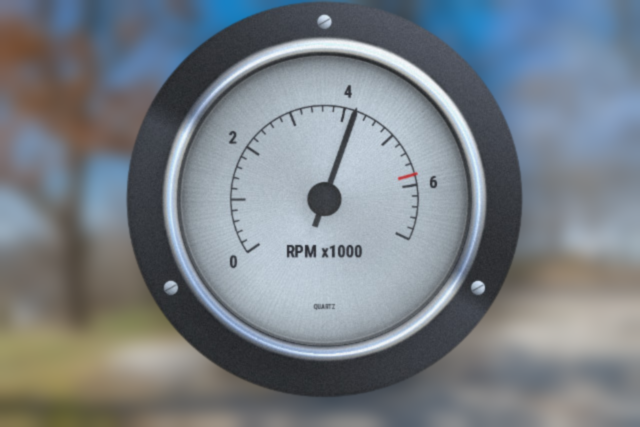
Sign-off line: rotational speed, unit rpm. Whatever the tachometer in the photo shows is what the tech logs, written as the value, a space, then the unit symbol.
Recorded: 4200 rpm
